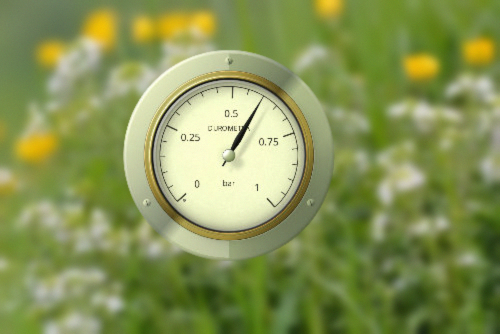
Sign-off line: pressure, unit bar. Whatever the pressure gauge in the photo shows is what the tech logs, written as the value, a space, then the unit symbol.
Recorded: 0.6 bar
